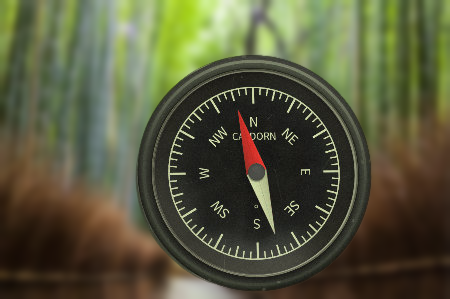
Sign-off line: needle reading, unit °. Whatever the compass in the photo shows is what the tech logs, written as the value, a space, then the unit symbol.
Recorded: 345 °
